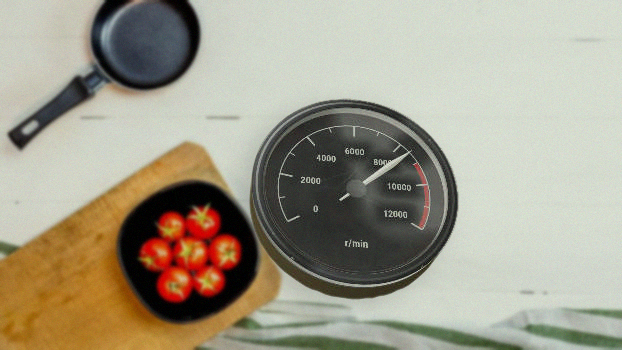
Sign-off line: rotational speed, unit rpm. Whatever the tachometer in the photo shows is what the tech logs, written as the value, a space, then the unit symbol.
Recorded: 8500 rpm
